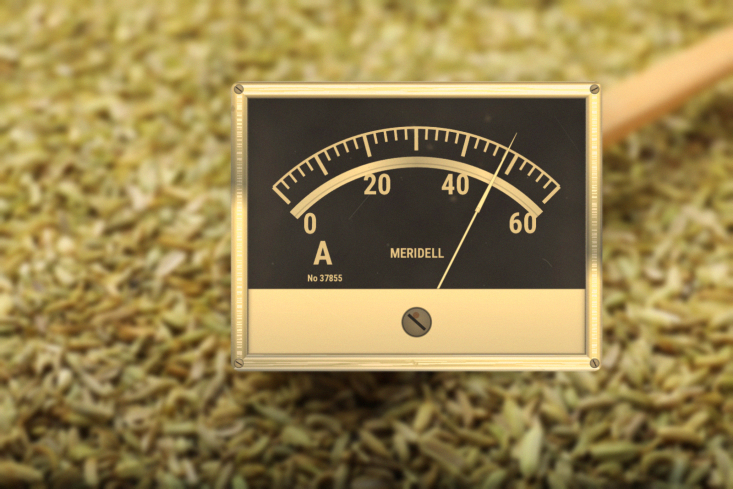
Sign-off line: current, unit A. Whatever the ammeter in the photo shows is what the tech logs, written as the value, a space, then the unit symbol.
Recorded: 48 A
